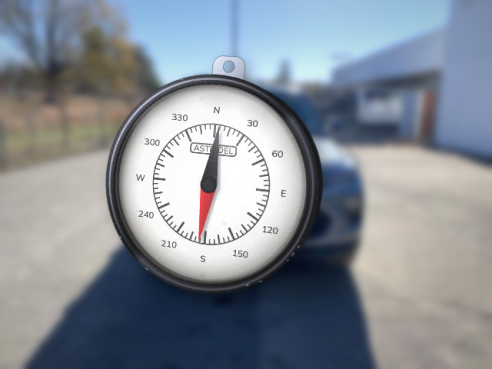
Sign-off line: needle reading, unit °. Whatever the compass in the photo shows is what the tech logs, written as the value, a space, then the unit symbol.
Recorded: 185 °
